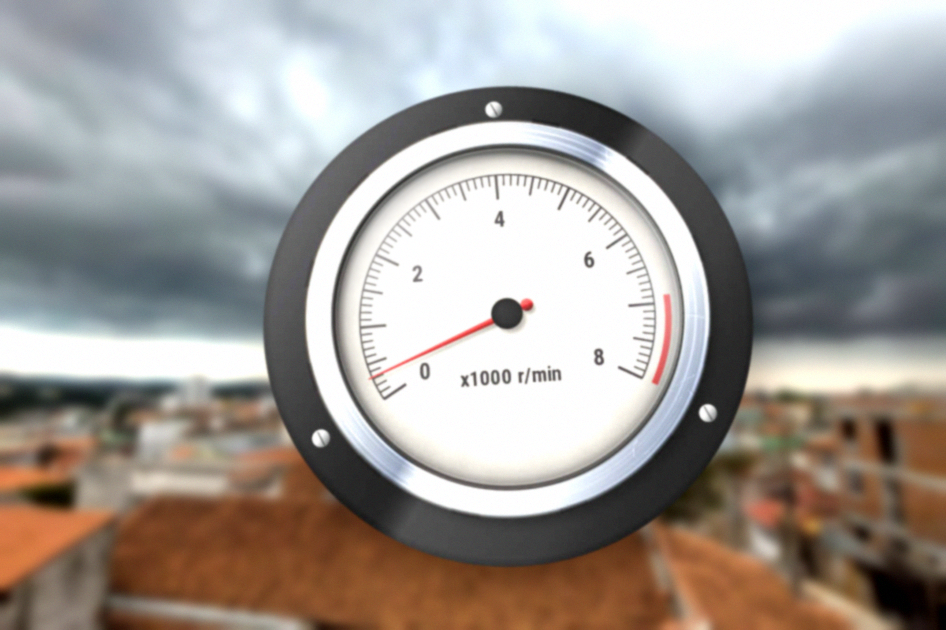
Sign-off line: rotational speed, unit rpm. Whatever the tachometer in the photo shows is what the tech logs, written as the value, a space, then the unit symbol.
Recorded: 300 rpm
